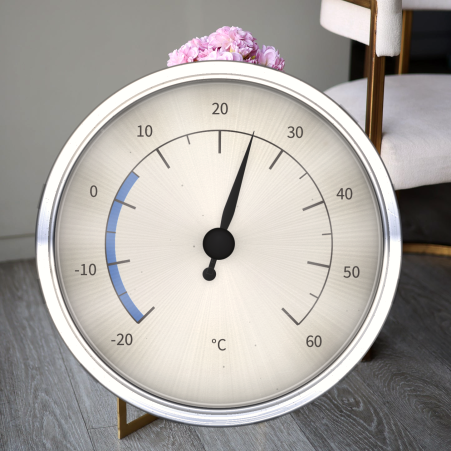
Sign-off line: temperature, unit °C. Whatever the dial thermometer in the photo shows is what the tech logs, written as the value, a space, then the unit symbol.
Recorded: 25 °C
